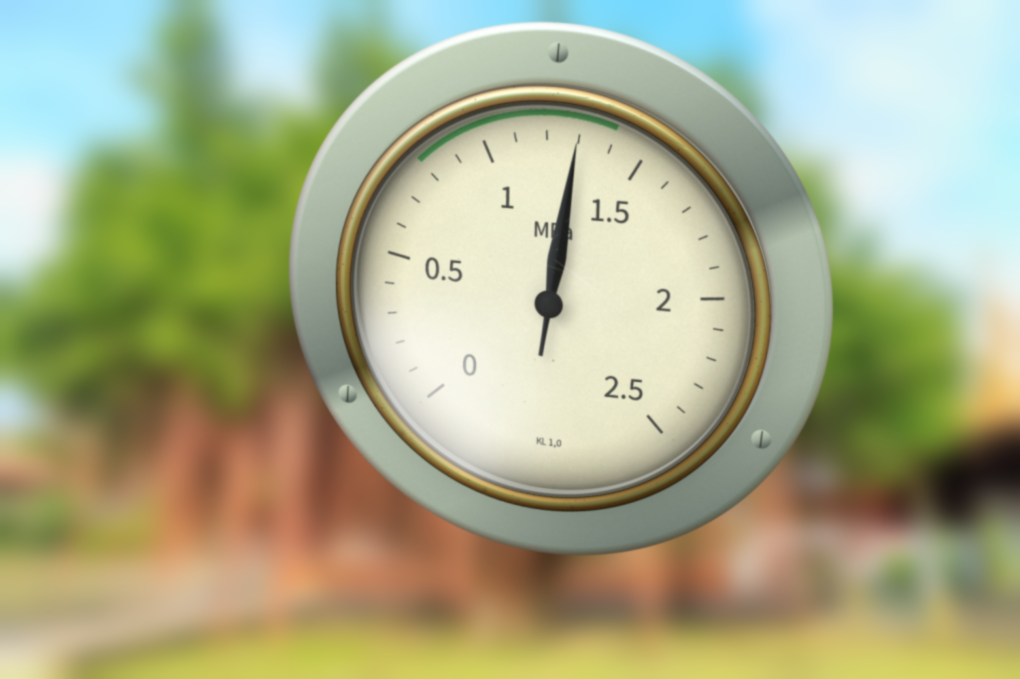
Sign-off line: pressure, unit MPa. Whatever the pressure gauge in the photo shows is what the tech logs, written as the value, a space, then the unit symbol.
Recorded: 1.3 MPa
